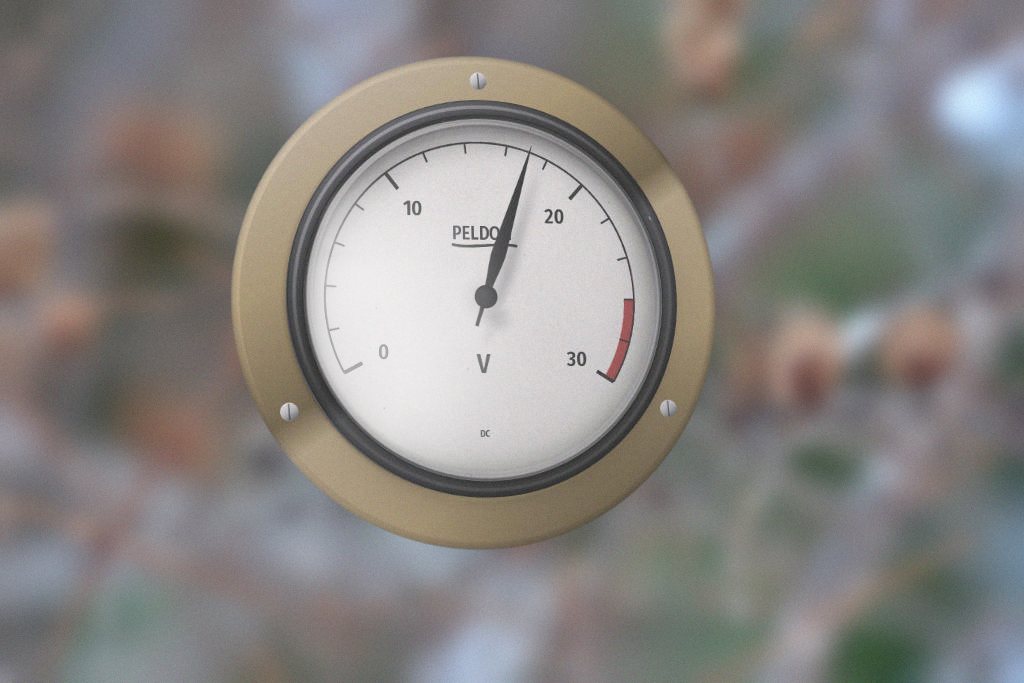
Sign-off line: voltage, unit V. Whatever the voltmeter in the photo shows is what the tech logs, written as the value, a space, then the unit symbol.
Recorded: 17 V
